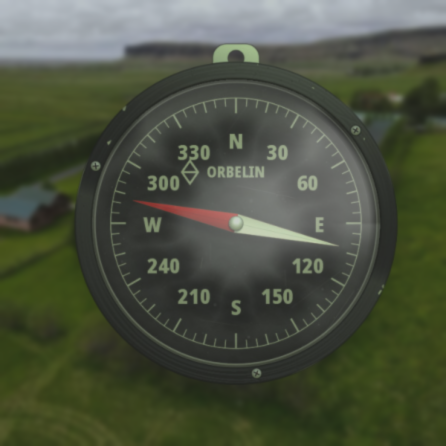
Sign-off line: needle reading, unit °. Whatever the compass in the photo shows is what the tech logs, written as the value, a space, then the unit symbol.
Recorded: 282.5 °
